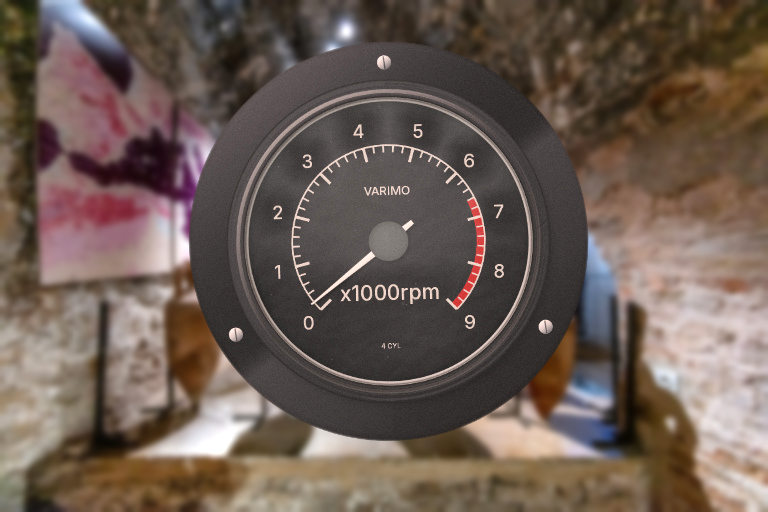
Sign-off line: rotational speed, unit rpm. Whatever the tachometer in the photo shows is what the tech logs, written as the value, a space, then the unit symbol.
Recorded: 200 rpm
